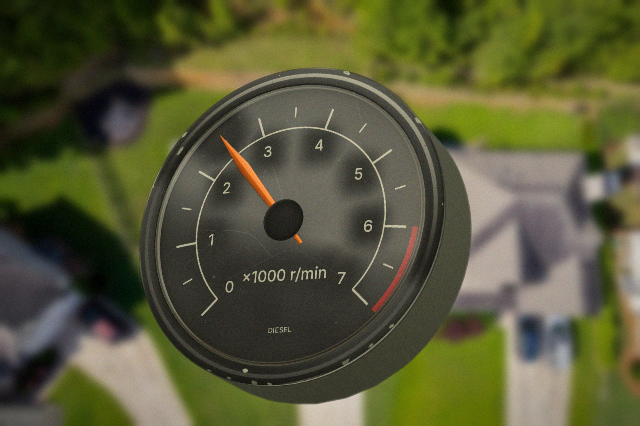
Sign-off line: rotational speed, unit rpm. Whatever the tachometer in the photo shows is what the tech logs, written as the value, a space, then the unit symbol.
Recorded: 2500 rpm
